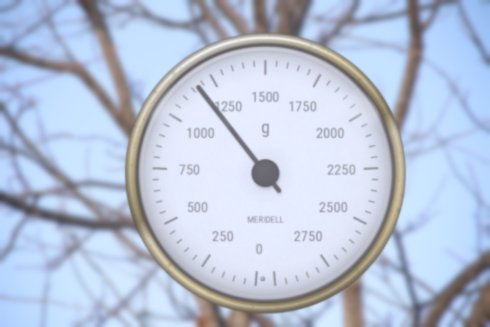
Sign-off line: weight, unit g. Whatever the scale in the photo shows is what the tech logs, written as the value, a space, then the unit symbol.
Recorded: 1175 g
